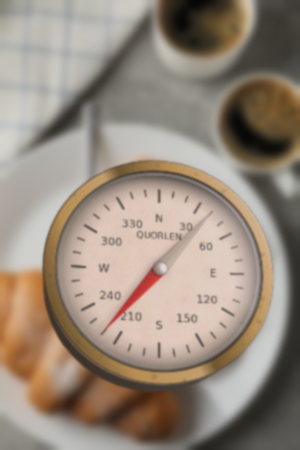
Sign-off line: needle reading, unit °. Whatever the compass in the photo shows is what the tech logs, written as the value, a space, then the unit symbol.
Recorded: 220 °
